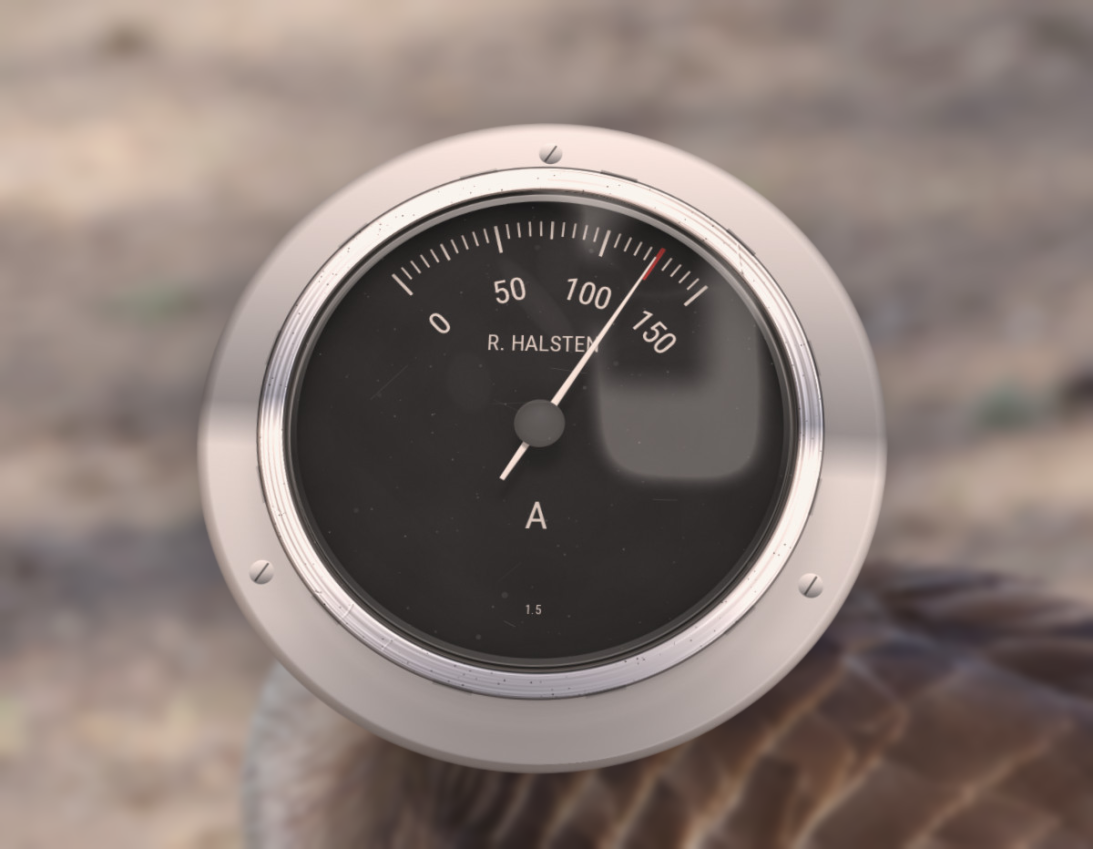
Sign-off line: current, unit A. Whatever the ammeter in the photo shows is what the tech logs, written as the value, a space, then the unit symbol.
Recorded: 125 A
